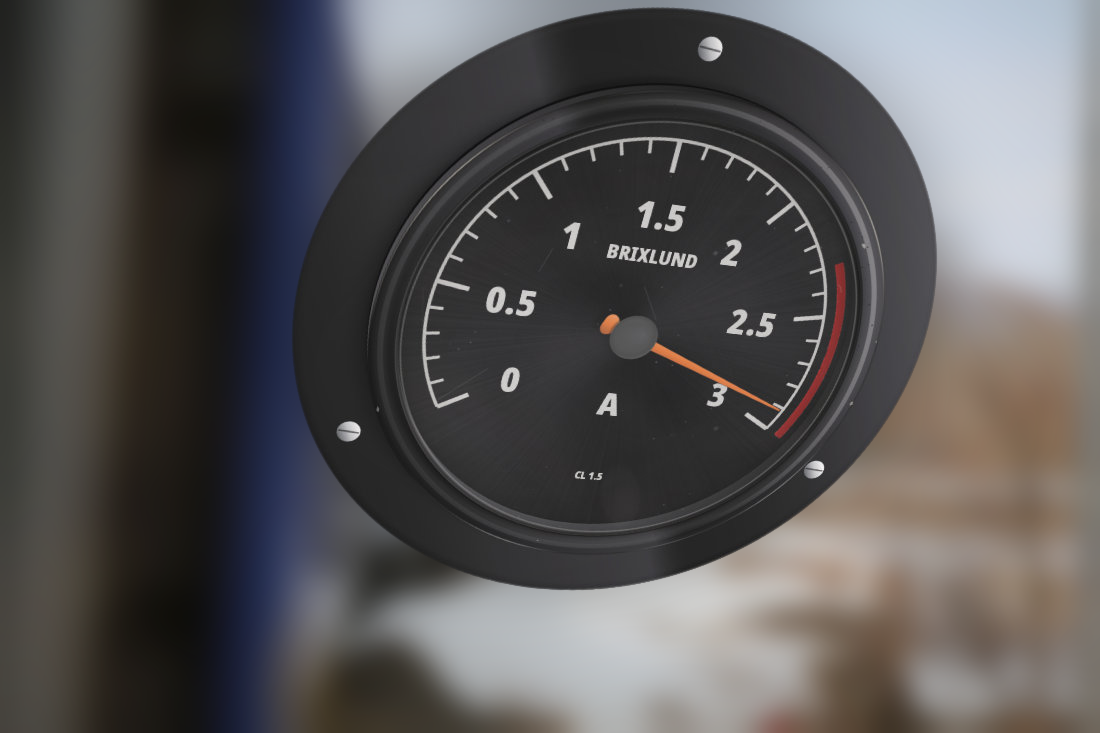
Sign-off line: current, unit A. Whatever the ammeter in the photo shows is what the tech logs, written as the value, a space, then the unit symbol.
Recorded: 2.9 A
